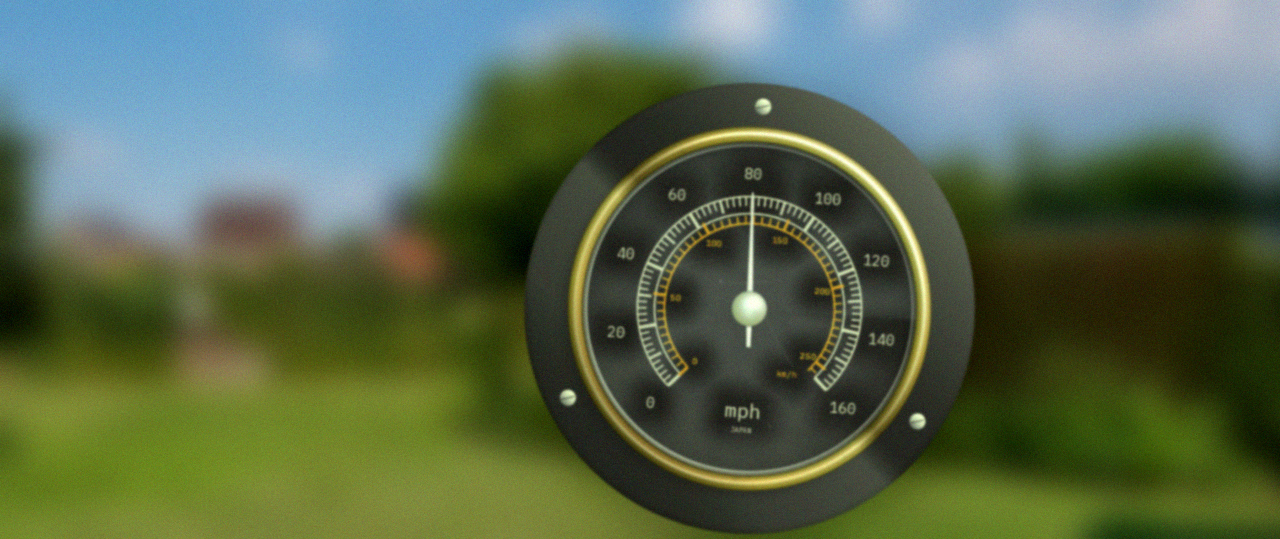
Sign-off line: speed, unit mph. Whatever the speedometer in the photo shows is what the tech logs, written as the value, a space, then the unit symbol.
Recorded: 80 mph
